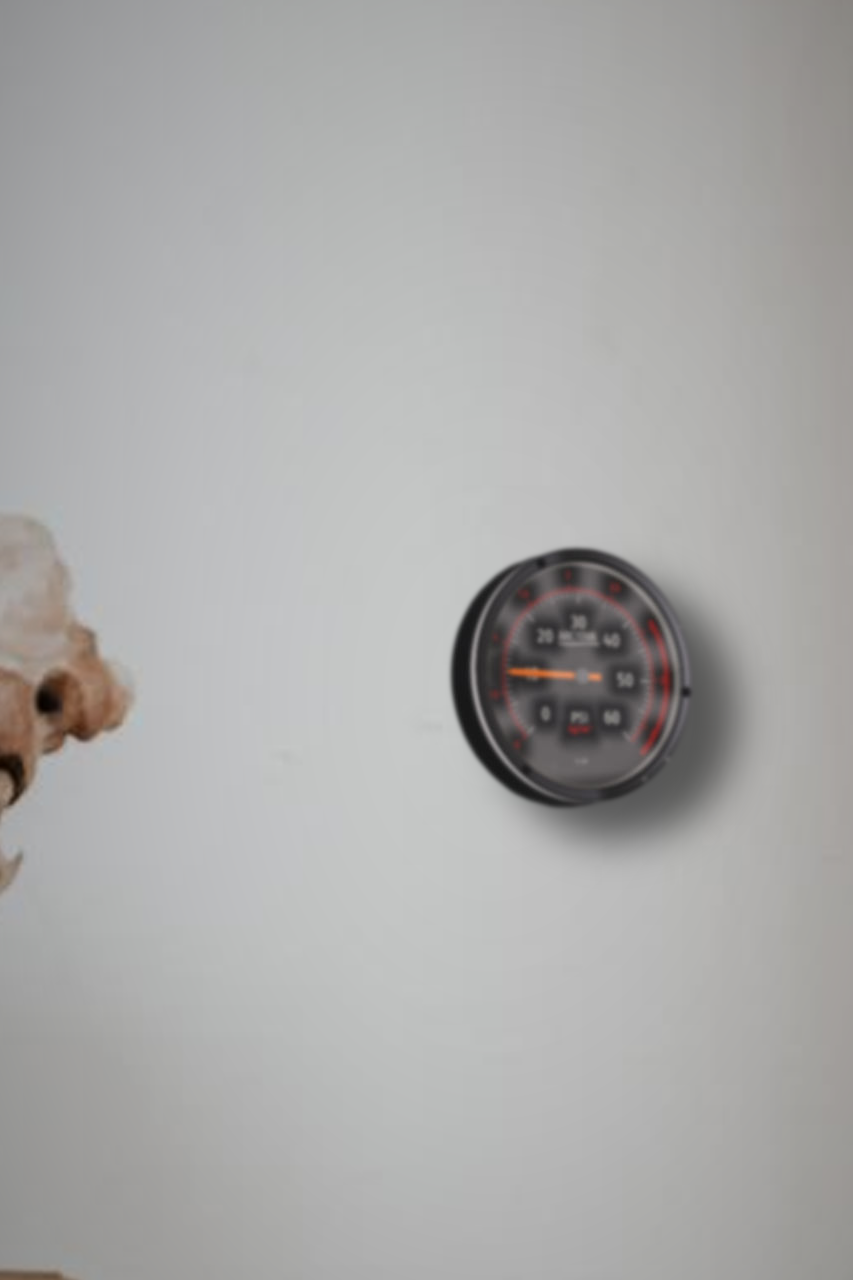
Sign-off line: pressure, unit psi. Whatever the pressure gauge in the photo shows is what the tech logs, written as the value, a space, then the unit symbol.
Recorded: 10 psi
